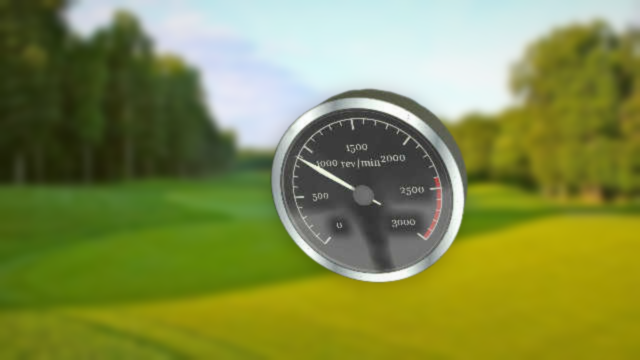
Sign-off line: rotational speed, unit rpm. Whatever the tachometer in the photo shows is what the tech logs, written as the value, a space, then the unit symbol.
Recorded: 900 rpm
